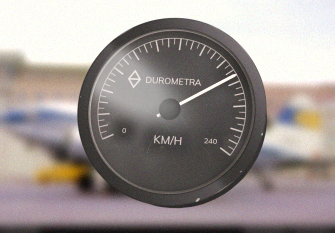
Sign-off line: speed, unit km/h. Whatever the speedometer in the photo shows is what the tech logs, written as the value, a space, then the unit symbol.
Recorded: 175 km/h
